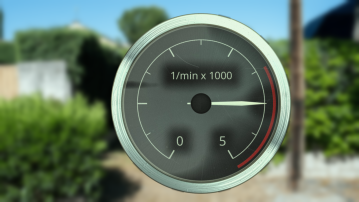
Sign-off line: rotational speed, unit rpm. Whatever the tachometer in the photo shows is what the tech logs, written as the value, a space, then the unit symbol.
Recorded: 4000 rpm
